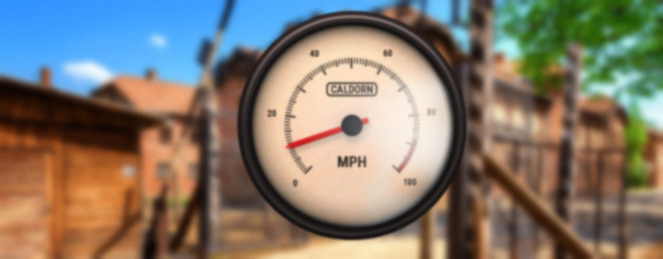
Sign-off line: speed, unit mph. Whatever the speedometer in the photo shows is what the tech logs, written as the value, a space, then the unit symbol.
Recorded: 10 mph
